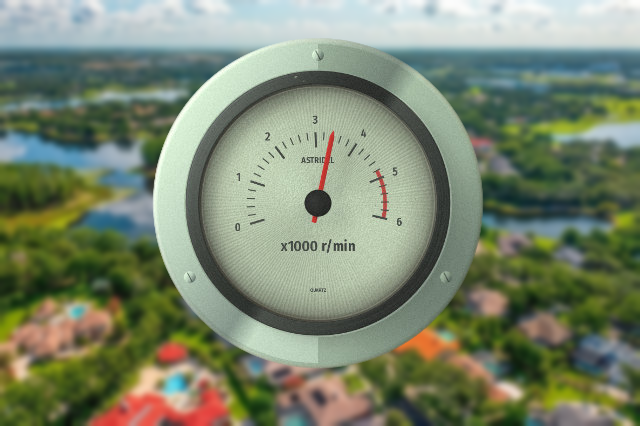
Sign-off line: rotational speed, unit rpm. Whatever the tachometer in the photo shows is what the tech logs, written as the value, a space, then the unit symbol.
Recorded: 3400 rpm
